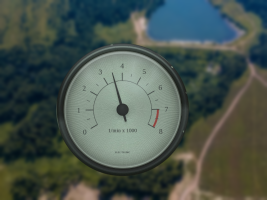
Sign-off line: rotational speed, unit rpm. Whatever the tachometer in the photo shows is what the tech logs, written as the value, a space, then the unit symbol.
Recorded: 3500 rpm
